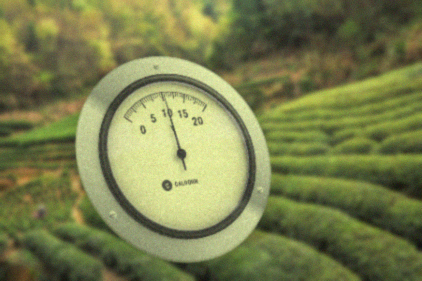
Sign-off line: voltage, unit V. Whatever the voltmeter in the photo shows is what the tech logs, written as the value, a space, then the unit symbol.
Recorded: 10 V
